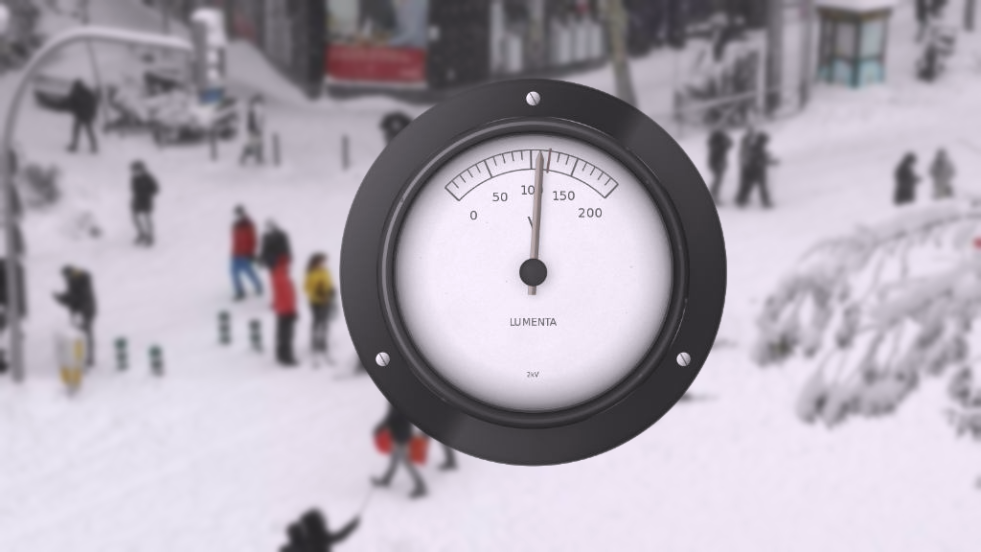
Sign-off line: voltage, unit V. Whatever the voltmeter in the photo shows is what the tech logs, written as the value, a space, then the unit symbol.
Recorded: 110 V
